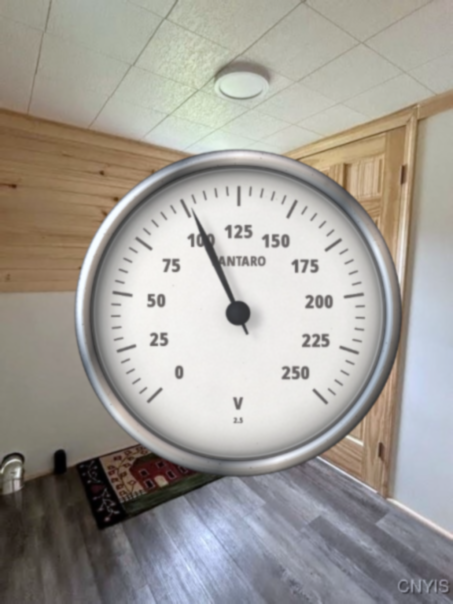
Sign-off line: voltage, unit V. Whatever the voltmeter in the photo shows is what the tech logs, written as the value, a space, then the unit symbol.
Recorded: 102.5 V
